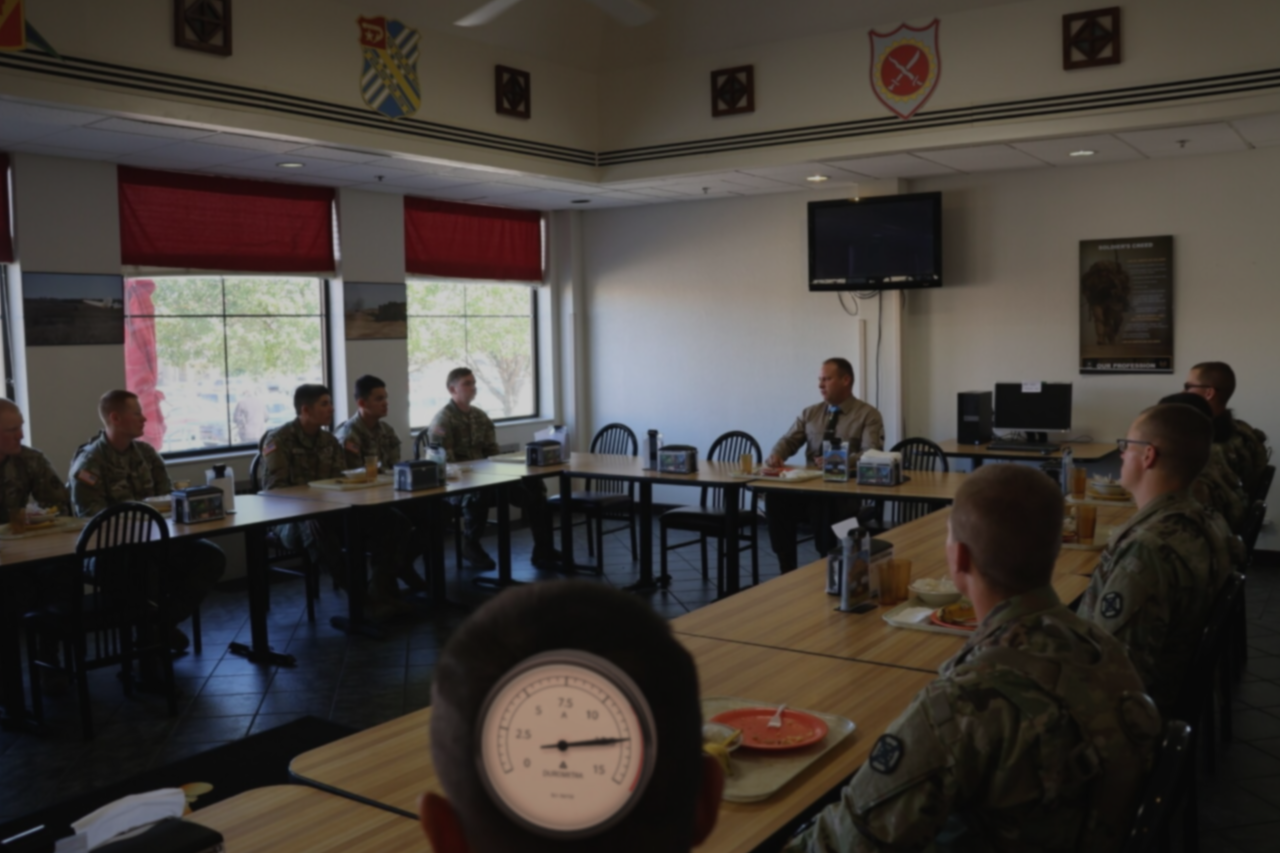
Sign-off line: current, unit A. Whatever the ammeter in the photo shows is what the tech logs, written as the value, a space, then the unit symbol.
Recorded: 12.5 A
